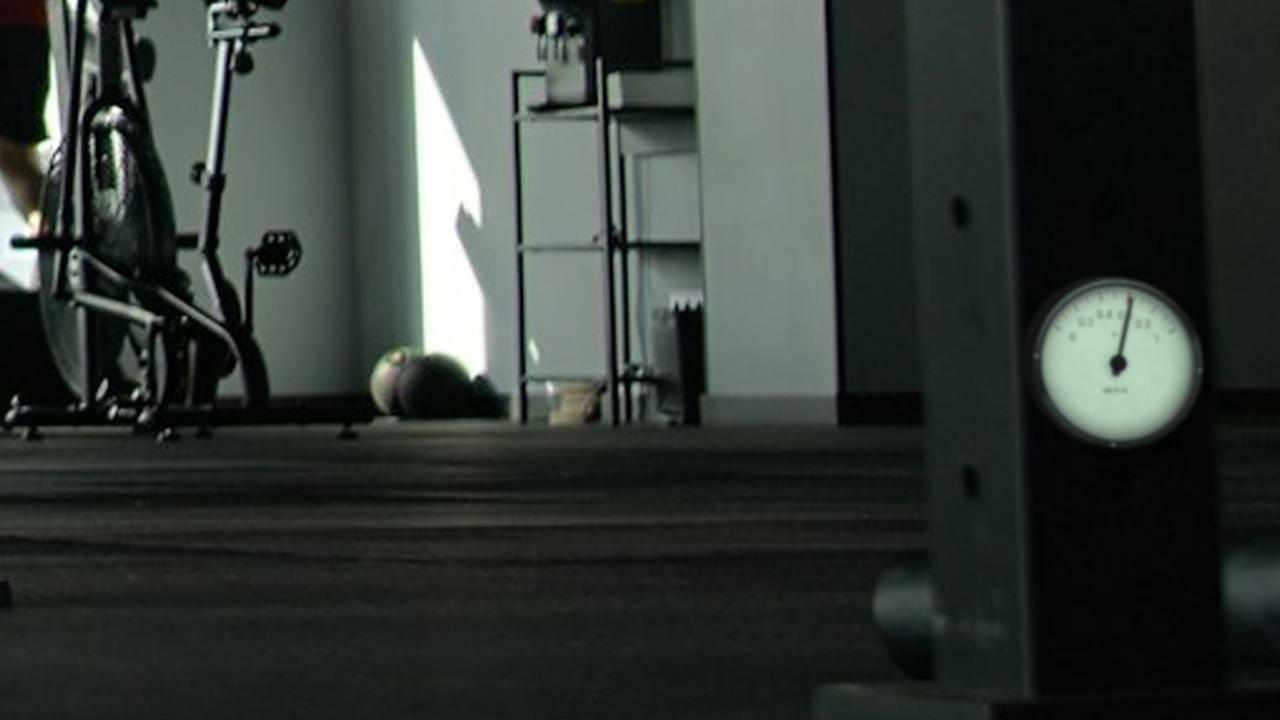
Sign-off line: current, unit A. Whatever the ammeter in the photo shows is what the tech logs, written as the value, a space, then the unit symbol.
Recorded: 0.6 A
